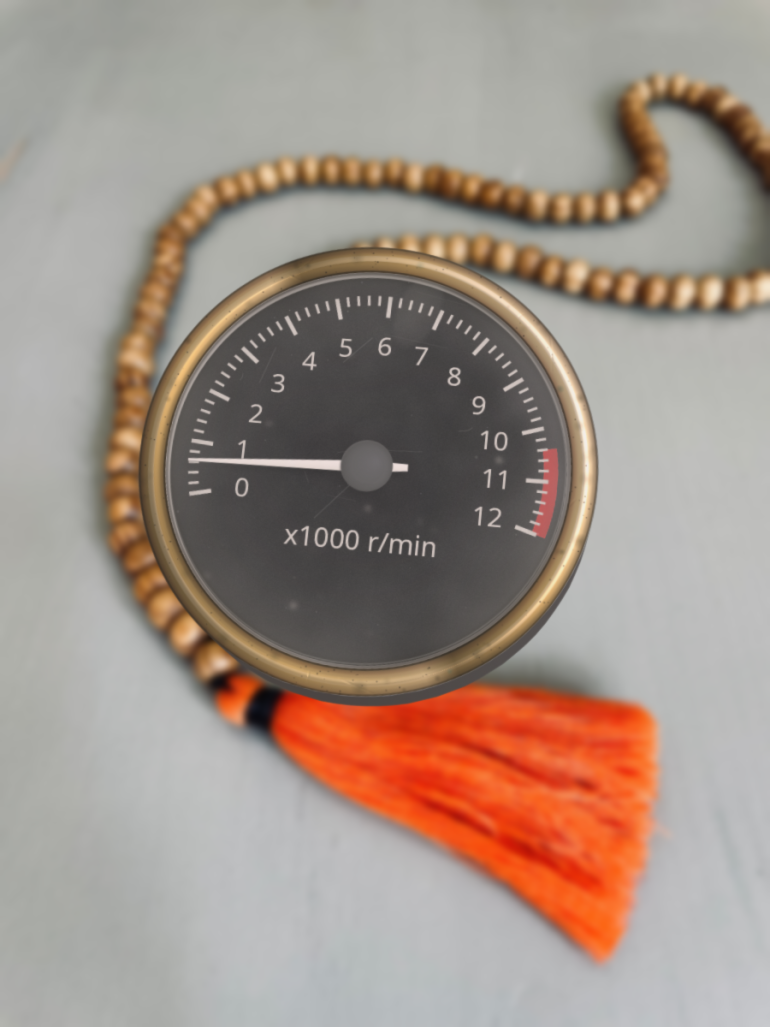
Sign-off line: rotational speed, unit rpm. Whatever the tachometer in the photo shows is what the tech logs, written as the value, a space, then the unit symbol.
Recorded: 600 rpm
